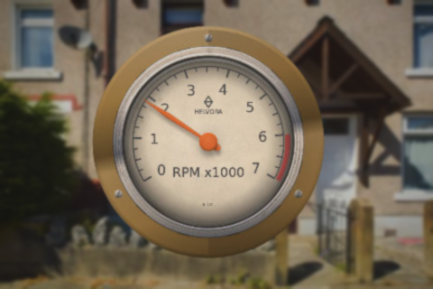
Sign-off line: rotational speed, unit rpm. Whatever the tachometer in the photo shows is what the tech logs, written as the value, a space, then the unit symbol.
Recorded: 1875 rpm
